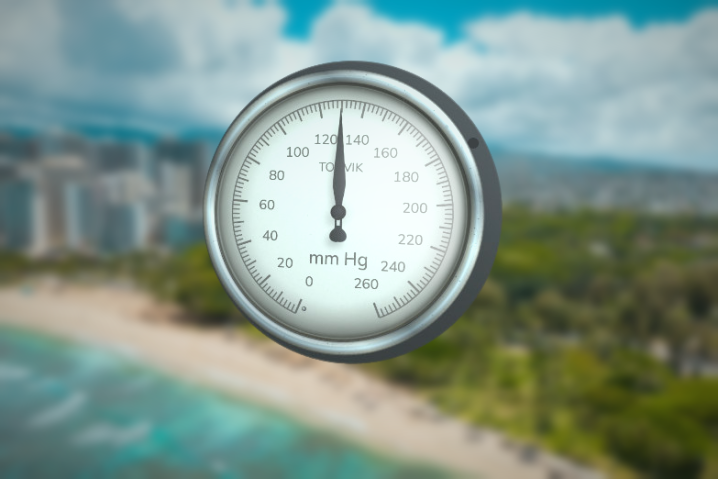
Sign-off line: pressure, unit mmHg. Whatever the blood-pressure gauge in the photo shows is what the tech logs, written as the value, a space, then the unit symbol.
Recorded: 130 mmHg
